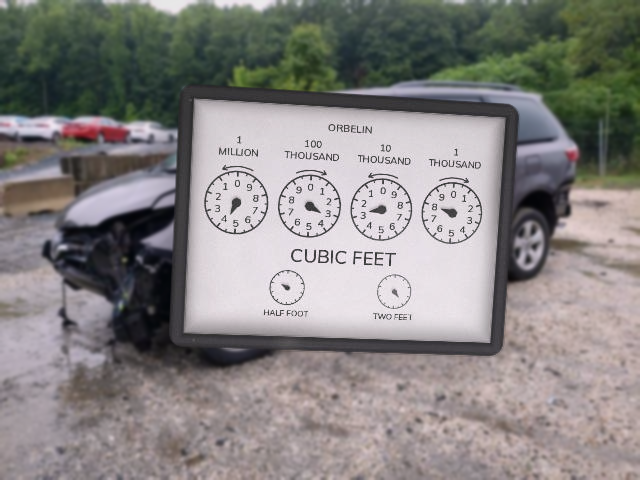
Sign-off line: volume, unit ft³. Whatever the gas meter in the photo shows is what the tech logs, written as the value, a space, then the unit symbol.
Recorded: 432800 ft³
